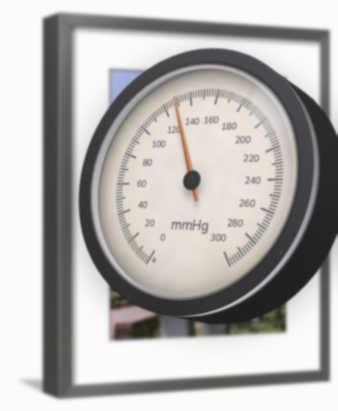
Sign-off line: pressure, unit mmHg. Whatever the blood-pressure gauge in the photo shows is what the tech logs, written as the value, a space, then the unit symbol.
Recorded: 130 mmHg
